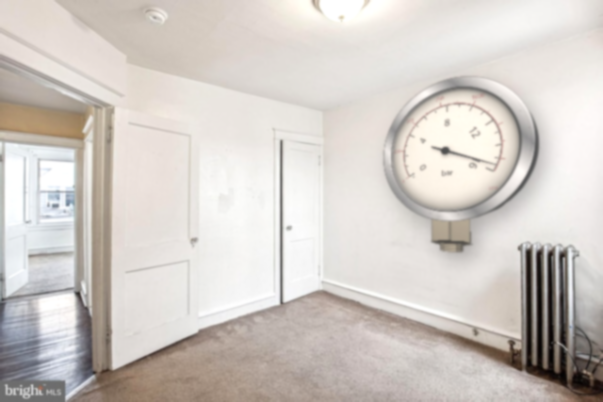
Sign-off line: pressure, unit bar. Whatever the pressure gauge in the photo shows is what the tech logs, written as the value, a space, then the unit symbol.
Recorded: 15.5 bar
